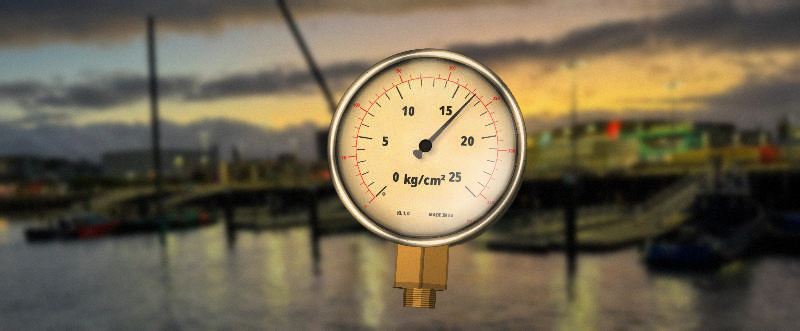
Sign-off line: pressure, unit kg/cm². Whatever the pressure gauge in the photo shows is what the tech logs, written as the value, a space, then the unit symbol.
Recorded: 16.5 kg/cm²
